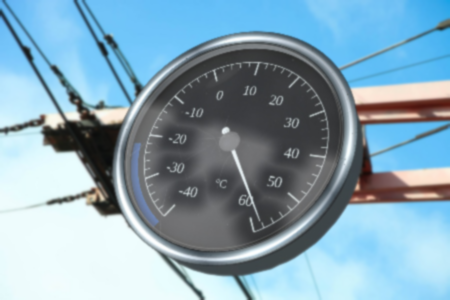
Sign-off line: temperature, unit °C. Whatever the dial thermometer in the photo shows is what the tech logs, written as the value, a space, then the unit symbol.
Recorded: 58 °C
